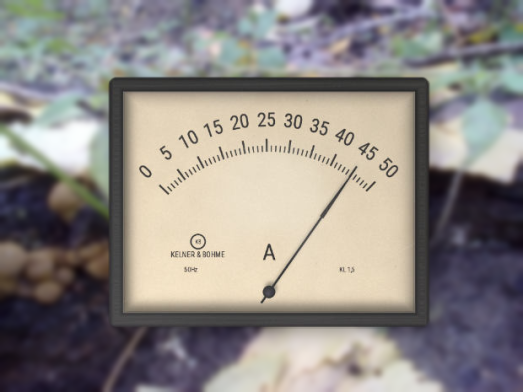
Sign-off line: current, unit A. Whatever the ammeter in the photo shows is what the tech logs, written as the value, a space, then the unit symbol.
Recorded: 45 A
